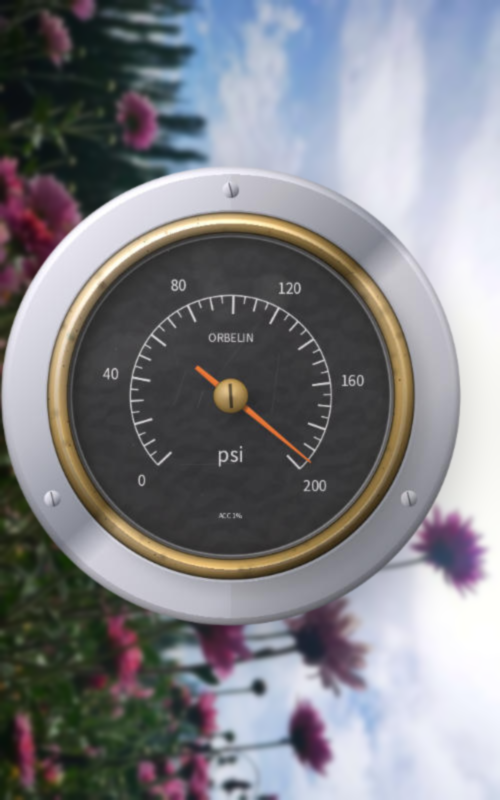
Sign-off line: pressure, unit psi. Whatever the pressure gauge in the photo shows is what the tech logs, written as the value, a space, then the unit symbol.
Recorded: 195 psi
